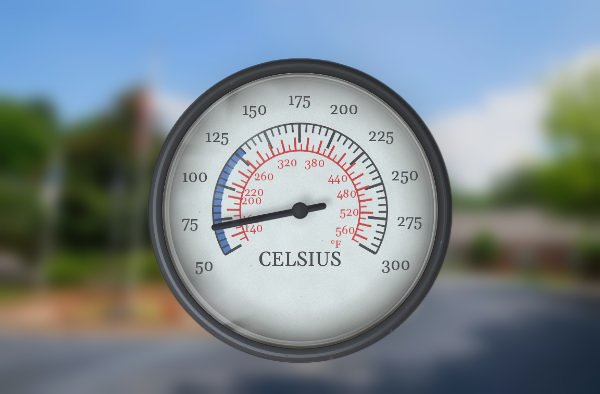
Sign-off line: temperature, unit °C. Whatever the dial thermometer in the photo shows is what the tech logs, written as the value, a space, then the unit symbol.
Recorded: 70 °C
